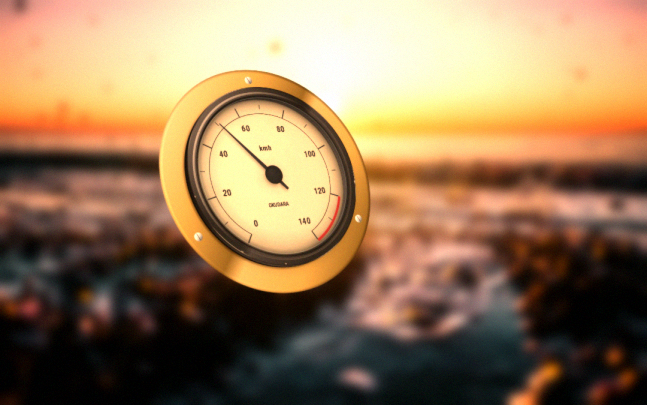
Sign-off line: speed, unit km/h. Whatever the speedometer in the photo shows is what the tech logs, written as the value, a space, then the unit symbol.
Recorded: 50 km/h
